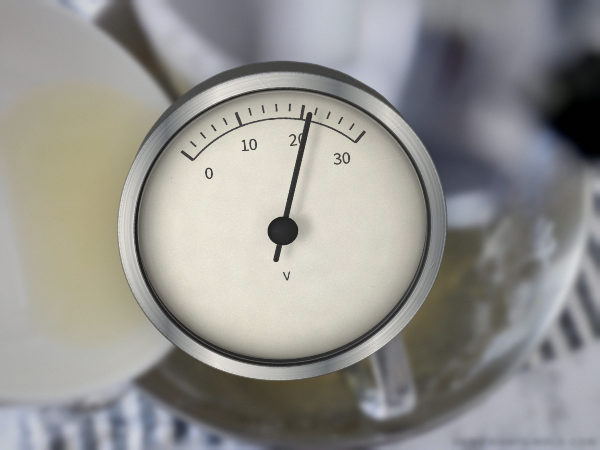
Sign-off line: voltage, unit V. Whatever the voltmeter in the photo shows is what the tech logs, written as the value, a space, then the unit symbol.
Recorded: 21 V
